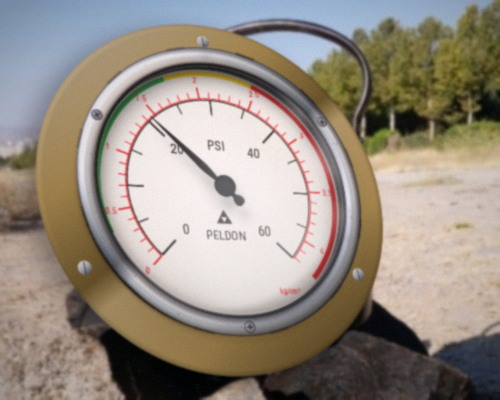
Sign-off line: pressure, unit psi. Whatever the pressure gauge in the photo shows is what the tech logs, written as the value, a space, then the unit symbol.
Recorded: 20 psi
